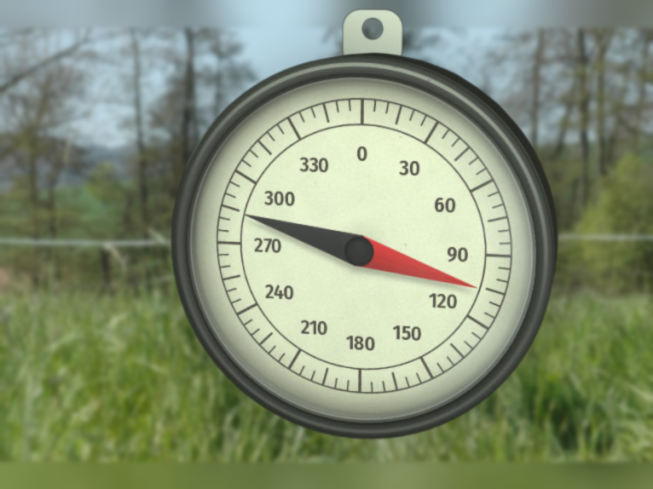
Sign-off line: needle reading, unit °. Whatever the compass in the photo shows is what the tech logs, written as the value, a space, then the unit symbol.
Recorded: 105 °
